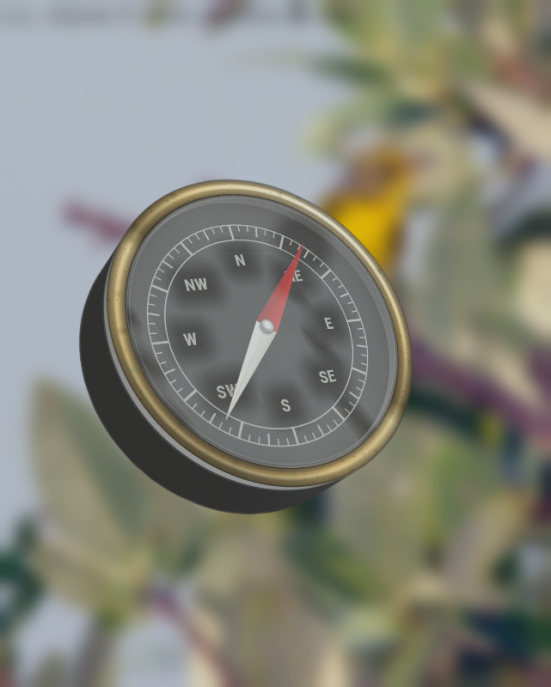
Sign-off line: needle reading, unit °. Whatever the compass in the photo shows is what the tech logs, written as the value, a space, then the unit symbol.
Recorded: 40 °
